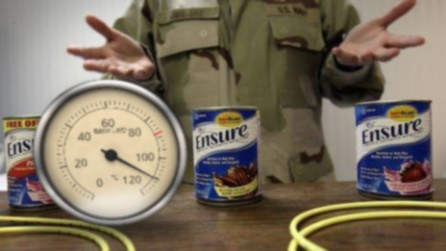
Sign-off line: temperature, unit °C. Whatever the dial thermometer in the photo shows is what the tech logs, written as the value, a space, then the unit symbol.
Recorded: 110 °C
